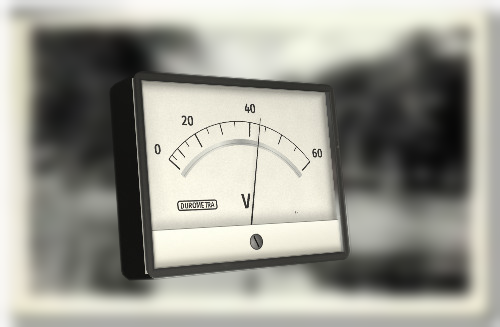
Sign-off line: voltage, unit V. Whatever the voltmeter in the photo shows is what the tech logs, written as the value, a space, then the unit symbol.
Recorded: 42.5 V
